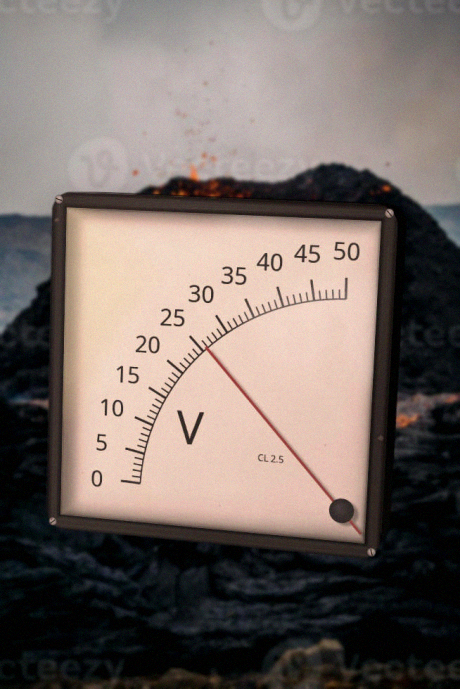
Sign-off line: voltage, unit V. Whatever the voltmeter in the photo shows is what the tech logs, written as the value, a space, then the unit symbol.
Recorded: 26 V
